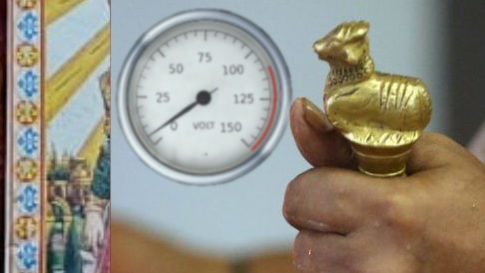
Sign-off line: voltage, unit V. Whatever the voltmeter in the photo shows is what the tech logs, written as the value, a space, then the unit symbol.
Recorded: 5 V
